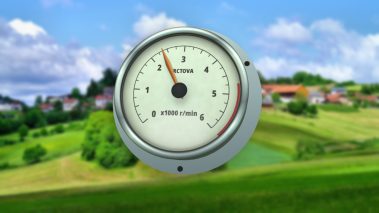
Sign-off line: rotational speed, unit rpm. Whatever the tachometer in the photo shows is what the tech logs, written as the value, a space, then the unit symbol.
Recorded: 2375 rpm
